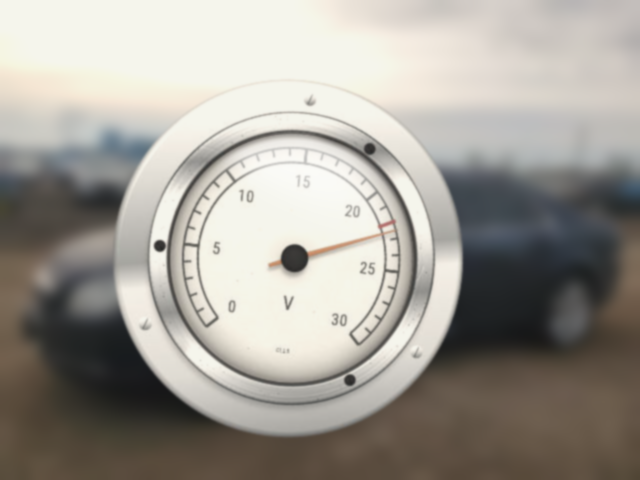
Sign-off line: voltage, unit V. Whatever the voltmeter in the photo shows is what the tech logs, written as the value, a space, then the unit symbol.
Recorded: 22.5 V
